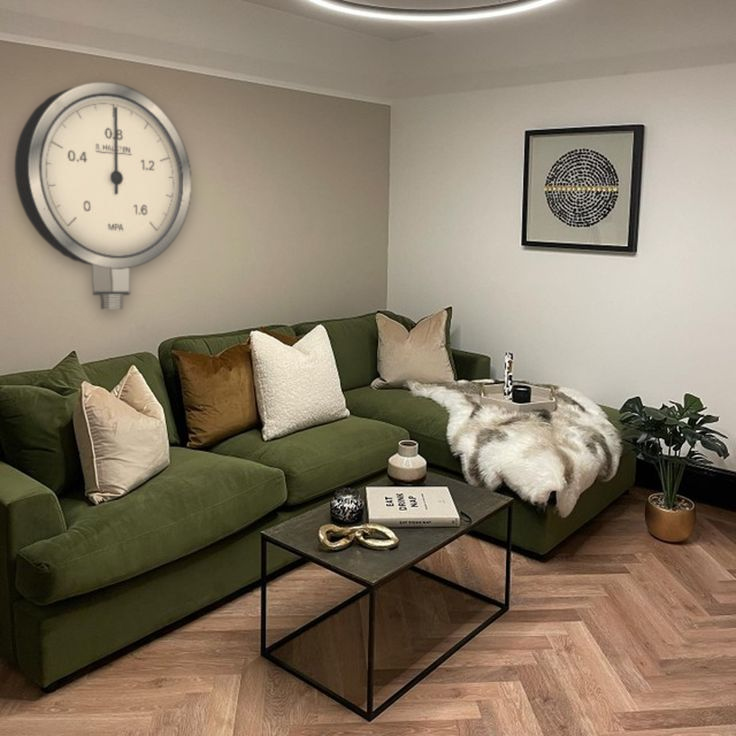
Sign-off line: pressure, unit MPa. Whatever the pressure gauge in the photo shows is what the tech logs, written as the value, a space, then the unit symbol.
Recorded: 0.8 MPa
